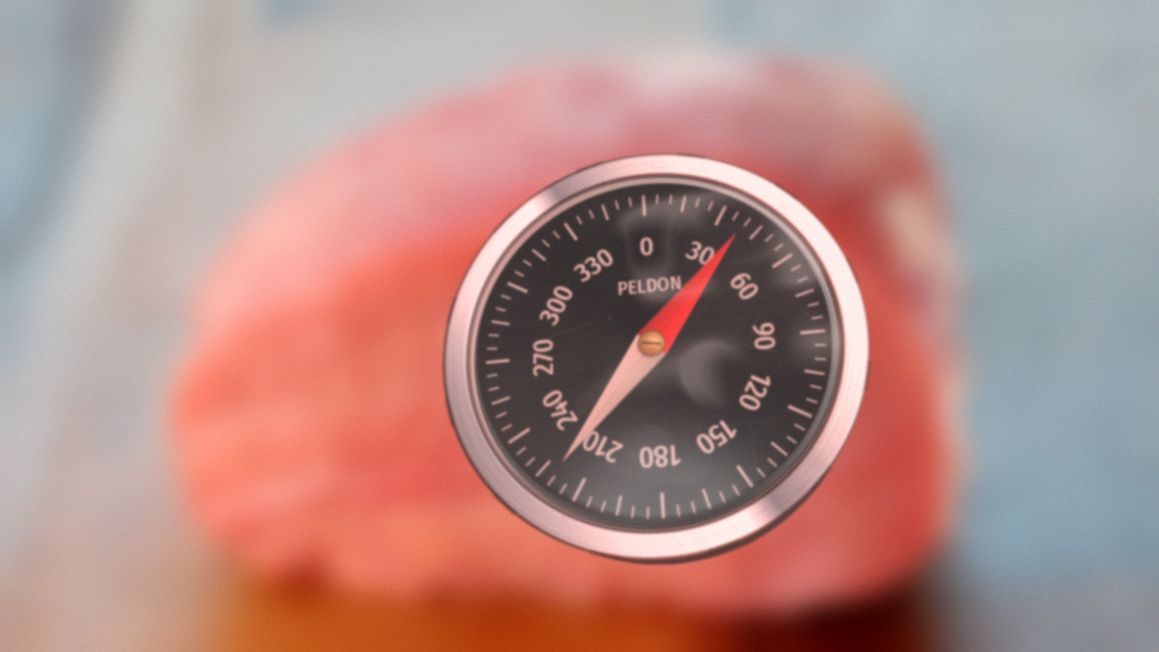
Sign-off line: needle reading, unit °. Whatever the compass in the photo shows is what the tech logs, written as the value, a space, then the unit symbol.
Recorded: 40 °
